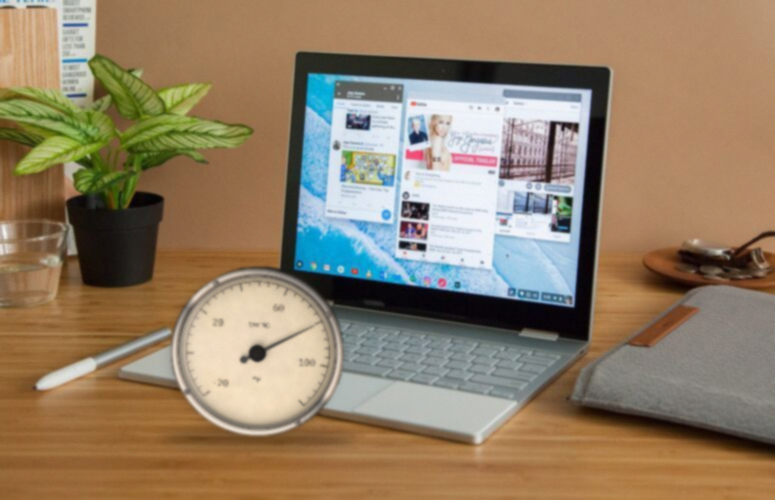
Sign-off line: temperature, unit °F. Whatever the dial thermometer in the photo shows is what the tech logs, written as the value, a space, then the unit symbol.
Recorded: 80 °F
